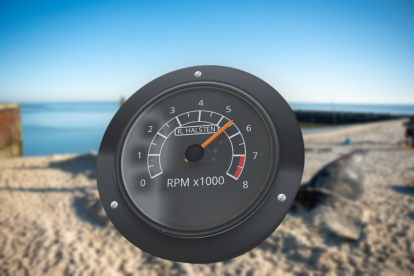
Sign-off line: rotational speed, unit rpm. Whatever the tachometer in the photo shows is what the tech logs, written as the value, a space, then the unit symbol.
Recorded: 5500 rpm
